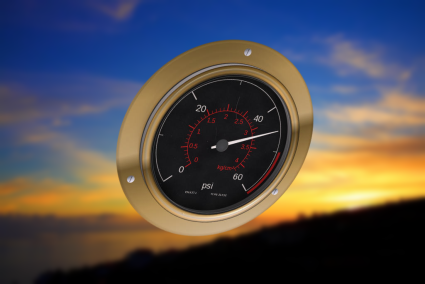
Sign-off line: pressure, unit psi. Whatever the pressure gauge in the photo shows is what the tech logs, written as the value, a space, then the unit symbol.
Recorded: 45 psi
